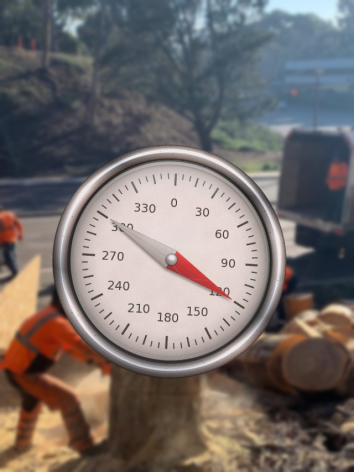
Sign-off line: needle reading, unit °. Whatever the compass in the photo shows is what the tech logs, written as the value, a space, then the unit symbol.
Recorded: 120 °
